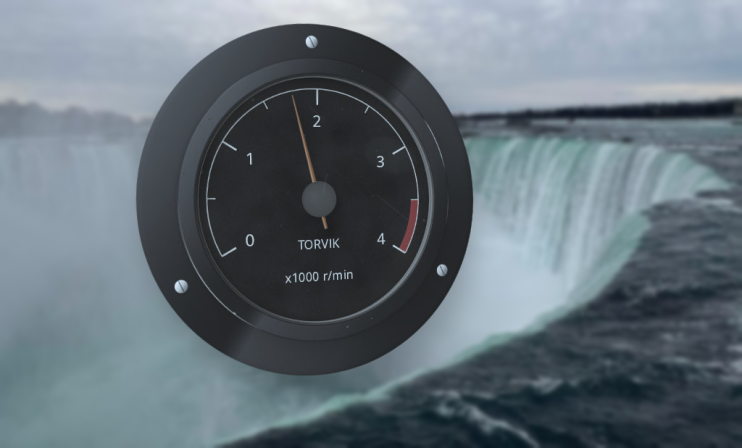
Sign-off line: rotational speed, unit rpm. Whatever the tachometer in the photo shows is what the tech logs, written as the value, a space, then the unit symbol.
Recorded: 1750 rpm
